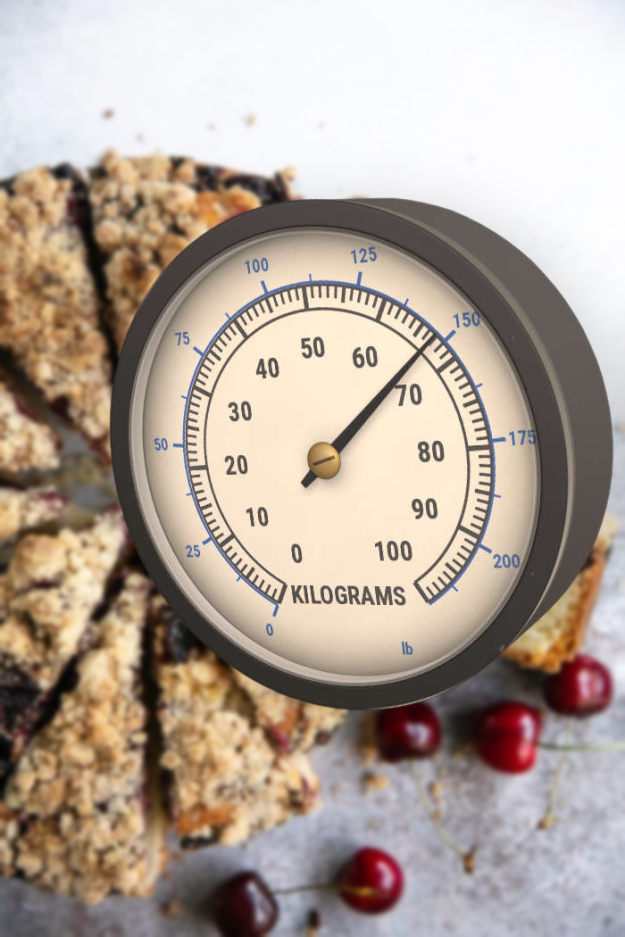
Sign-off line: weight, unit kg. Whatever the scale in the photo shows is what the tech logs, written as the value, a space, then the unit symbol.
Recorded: 67 kg
